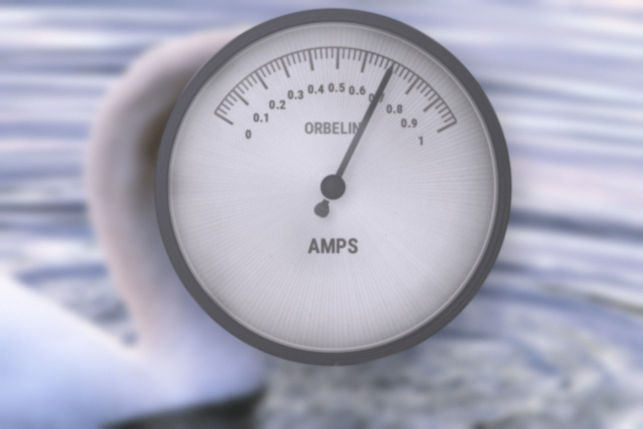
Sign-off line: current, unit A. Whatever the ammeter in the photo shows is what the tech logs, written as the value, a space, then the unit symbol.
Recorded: 0.7 A
